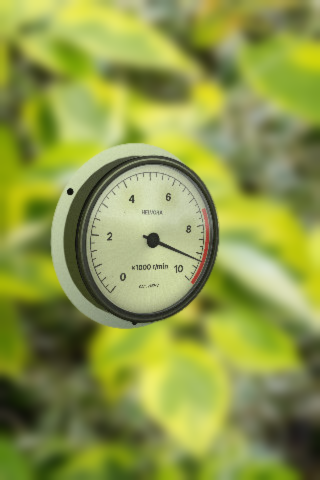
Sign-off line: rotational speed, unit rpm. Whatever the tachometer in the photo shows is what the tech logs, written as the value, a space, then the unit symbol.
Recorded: 9250 rpm
